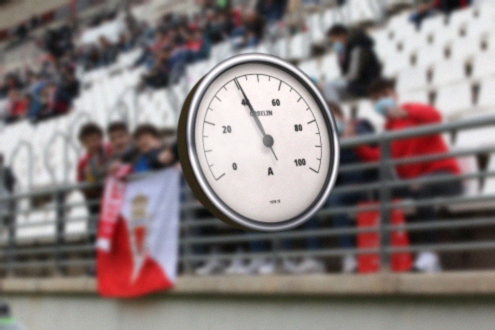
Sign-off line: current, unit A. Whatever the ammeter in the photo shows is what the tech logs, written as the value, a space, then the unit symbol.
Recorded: 40 A
